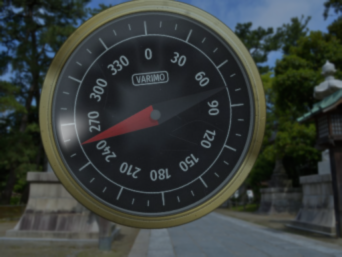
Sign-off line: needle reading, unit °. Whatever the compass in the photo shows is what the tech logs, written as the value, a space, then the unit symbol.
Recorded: 255 °
